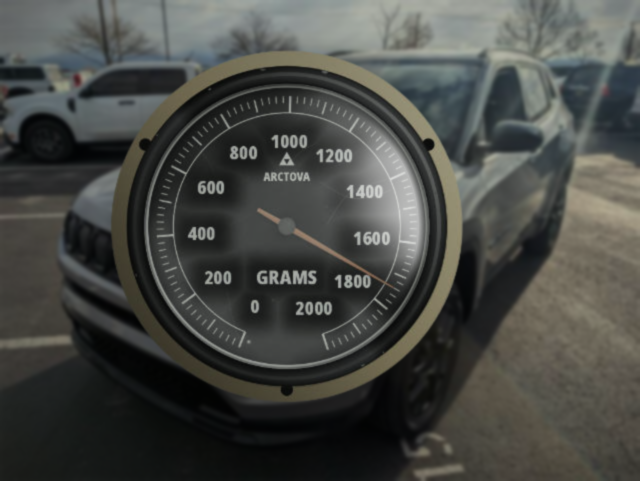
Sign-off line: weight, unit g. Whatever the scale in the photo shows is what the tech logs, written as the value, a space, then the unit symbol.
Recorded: 1740 g
